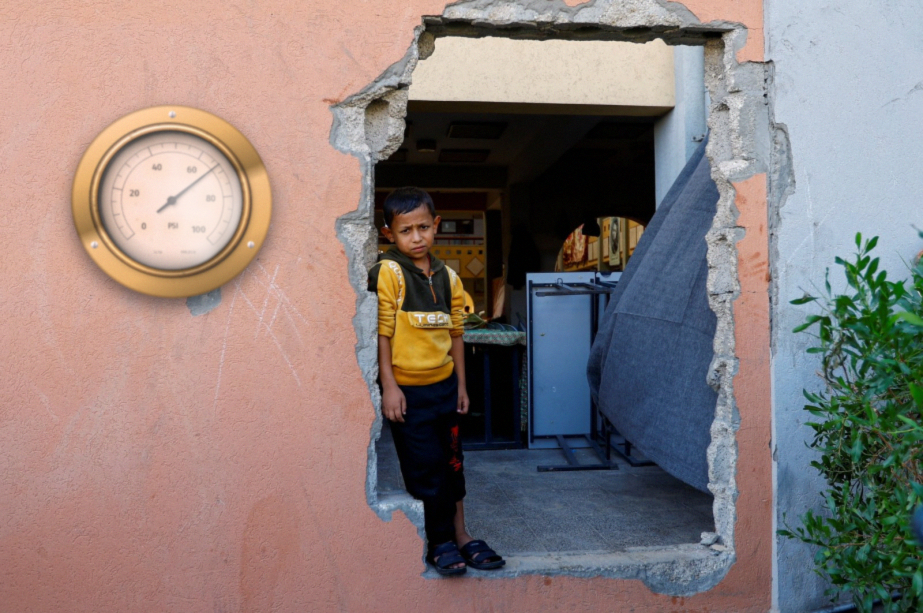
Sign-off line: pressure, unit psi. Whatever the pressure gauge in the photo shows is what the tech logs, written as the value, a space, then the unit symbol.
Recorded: 67.5 psi
